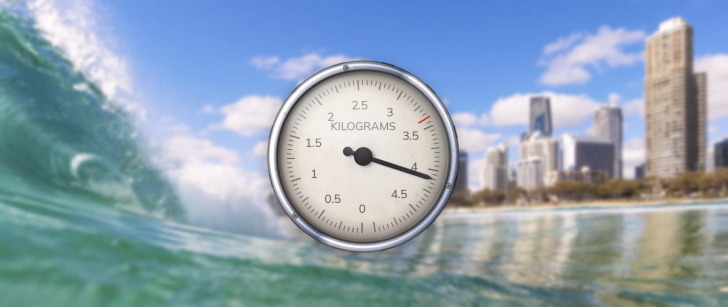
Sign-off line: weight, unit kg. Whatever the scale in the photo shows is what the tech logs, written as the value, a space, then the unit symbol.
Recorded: 4.1 kg
